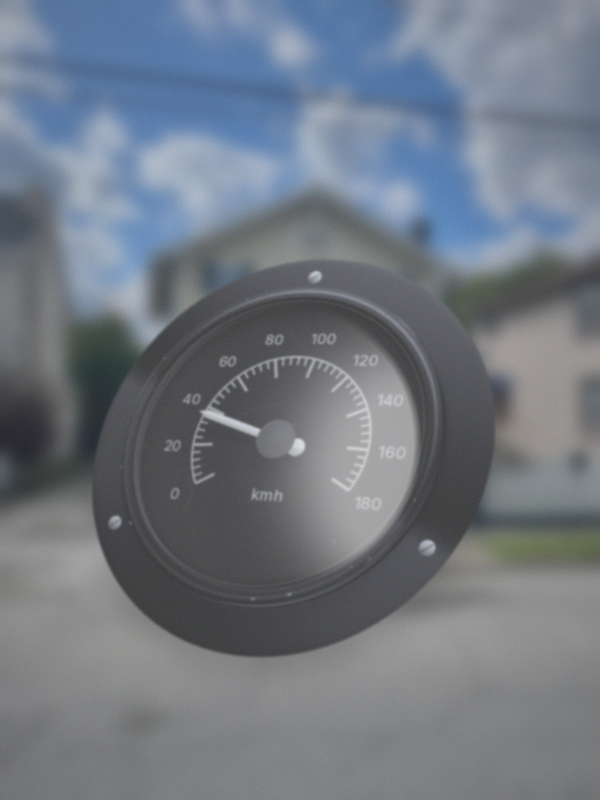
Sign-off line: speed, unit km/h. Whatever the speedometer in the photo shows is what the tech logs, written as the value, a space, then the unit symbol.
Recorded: 36 km/h
